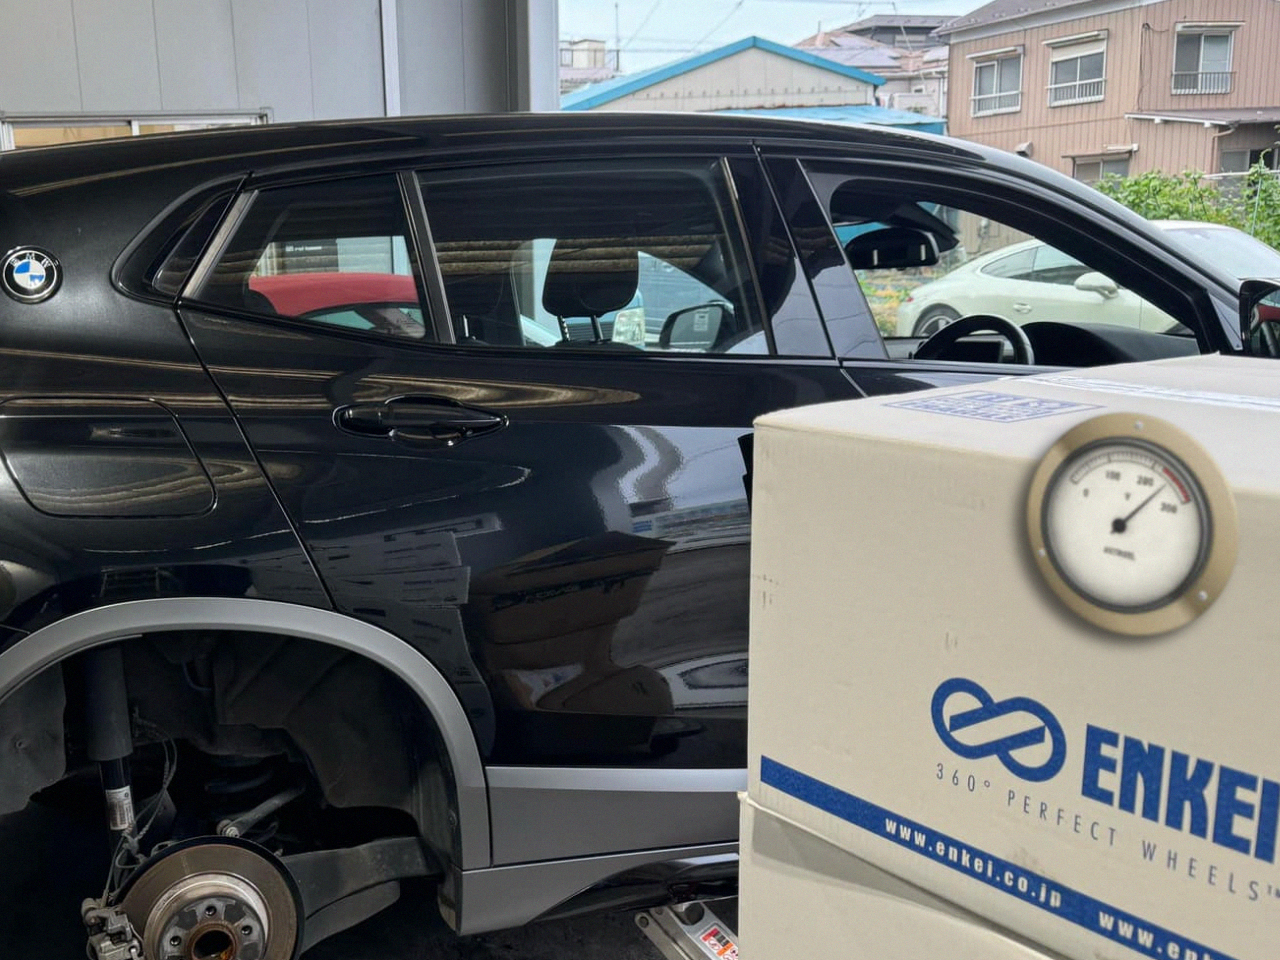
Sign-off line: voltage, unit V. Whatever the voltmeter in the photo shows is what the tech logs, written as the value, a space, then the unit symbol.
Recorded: 250 V
